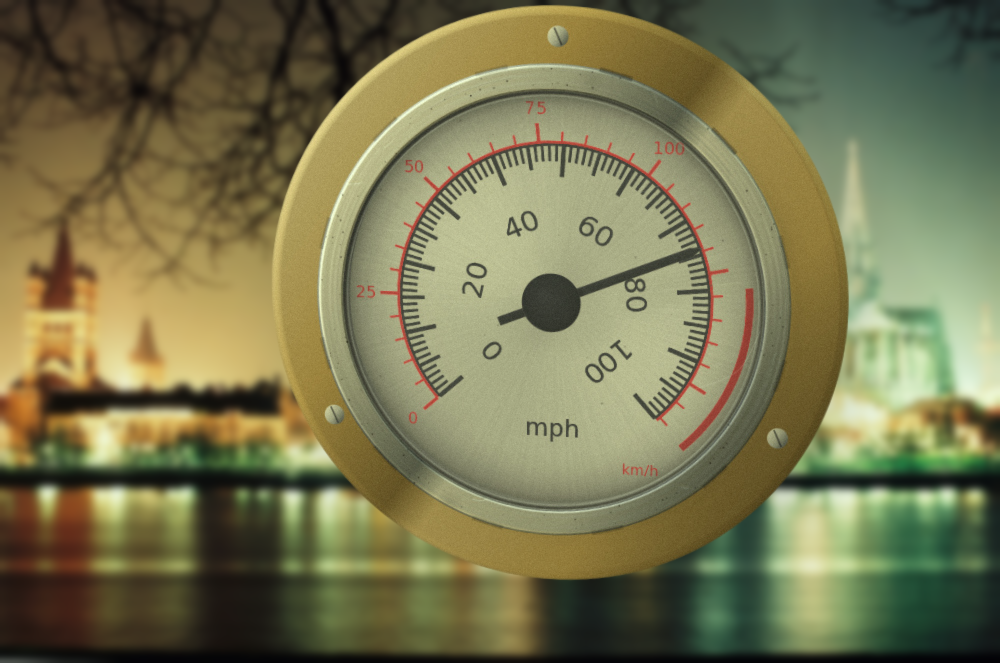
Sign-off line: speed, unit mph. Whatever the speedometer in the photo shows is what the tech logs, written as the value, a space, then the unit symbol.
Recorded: 74 mph
